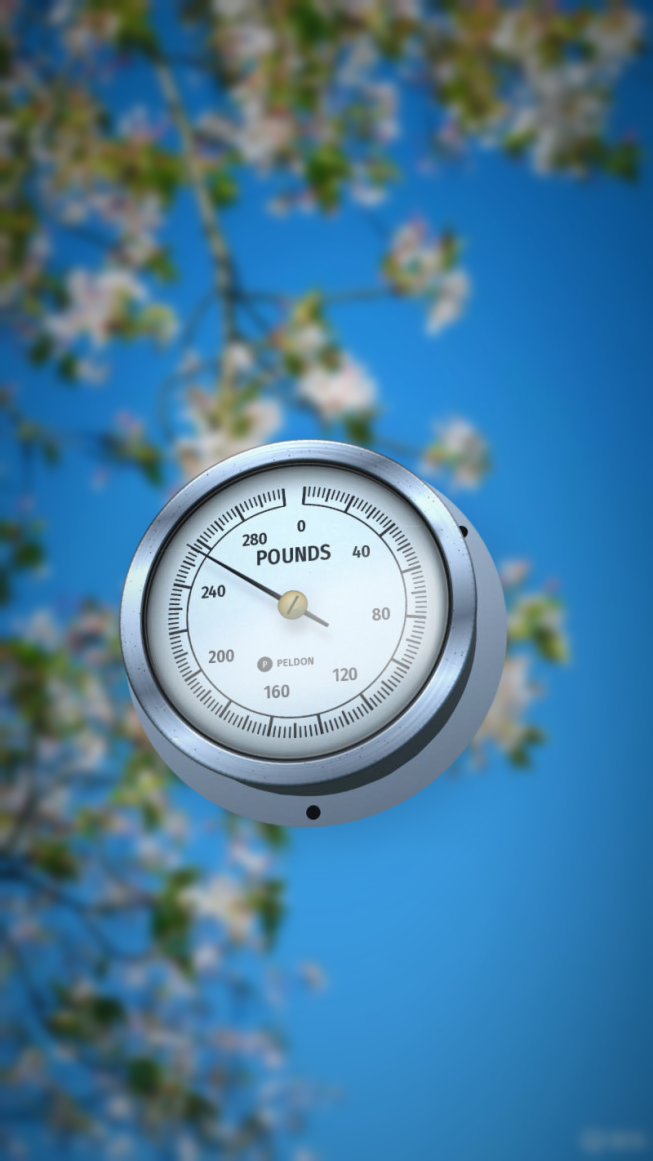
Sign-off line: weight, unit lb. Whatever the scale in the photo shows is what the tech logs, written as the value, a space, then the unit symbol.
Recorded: 256 lb
